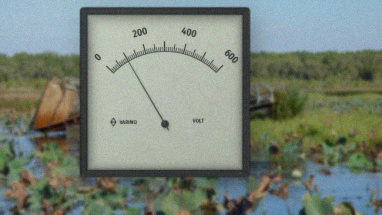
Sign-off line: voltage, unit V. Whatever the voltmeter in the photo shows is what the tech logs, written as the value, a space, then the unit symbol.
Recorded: 100 V
